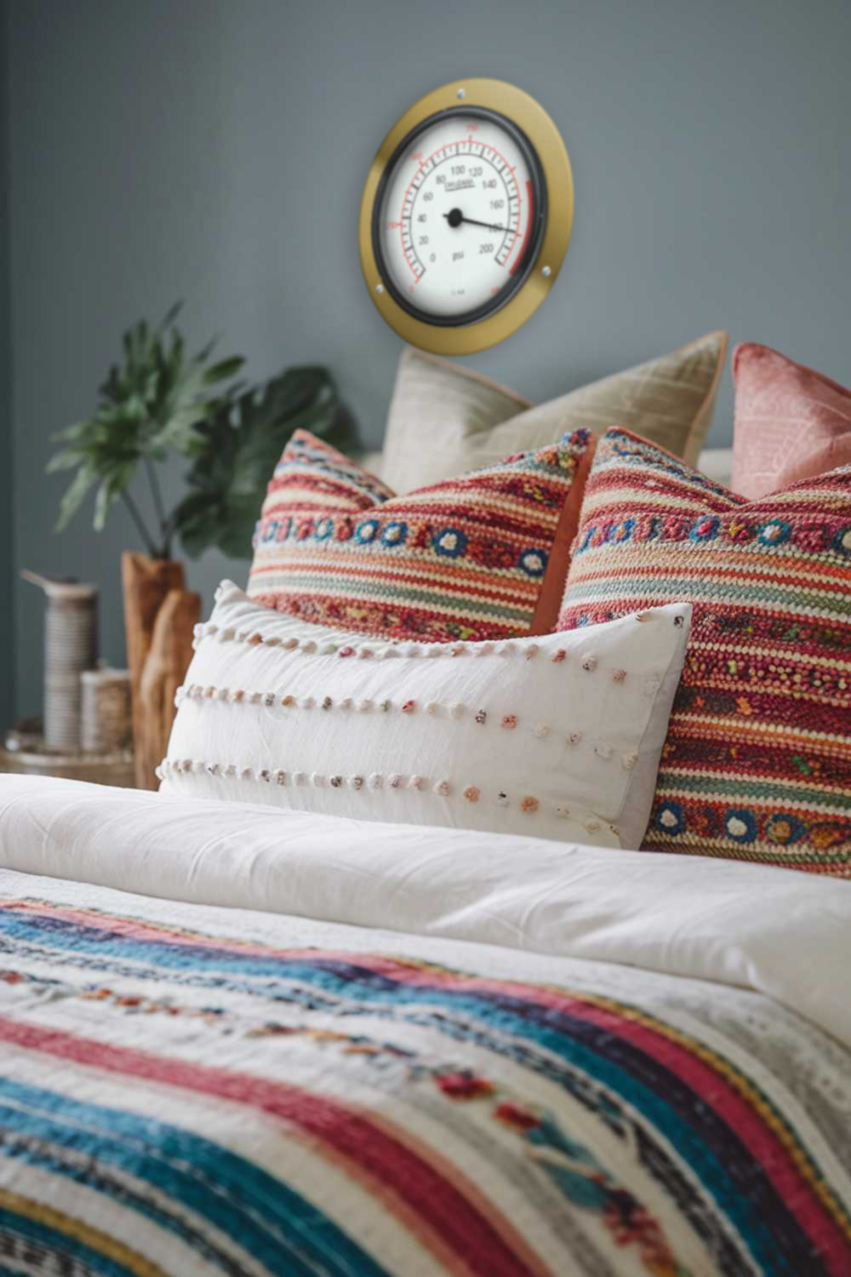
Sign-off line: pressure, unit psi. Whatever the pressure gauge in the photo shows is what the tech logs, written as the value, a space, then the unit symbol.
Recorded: 180 psi
